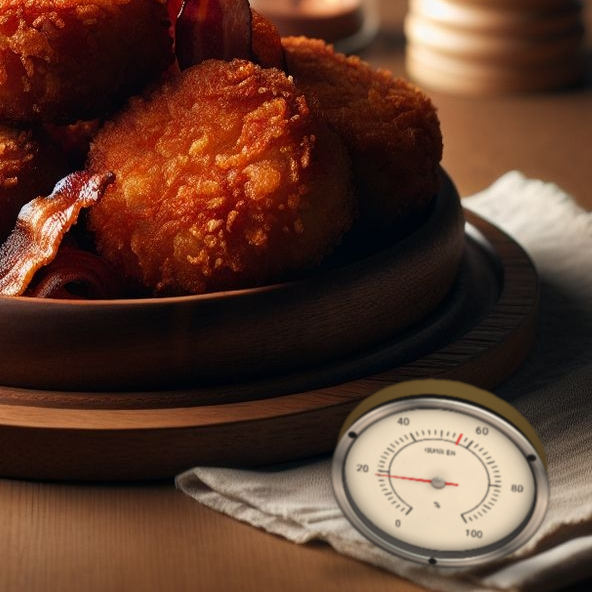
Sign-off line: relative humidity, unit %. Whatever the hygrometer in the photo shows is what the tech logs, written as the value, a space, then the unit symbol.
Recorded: 20 %
